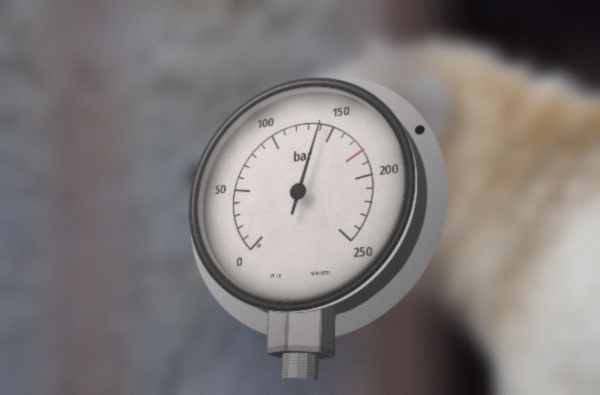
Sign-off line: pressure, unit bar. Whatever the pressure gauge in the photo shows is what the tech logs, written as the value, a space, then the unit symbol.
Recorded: 140 bar
